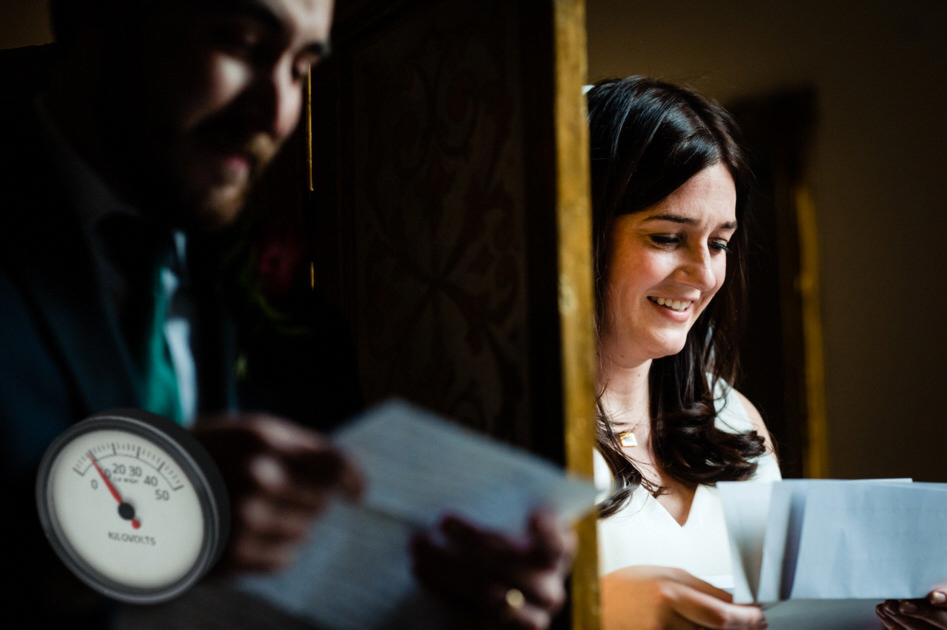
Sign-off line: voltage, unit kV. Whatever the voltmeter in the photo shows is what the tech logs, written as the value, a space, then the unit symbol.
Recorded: 10 kV
